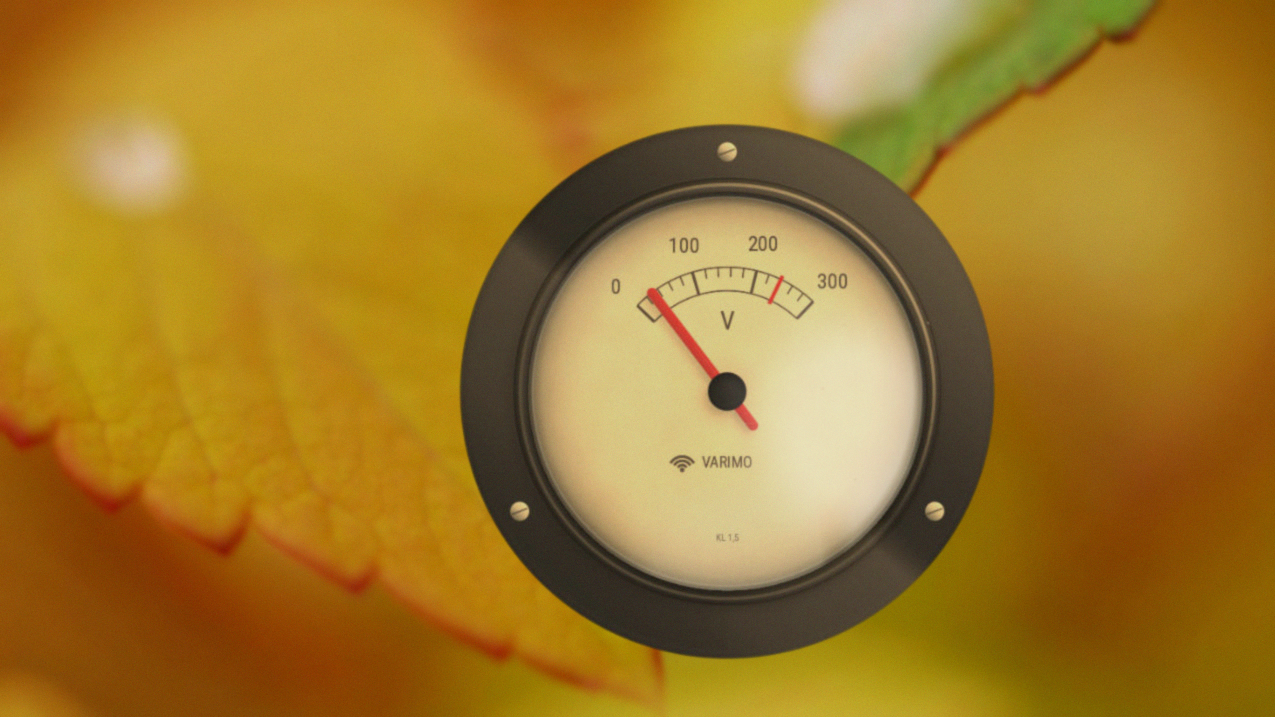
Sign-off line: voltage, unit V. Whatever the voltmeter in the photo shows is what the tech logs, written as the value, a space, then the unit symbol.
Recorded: 30 V
